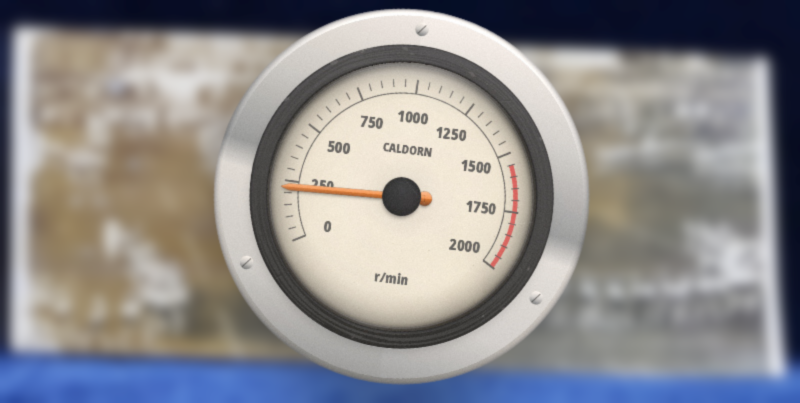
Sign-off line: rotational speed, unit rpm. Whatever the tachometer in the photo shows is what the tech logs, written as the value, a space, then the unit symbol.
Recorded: 225 rpm
